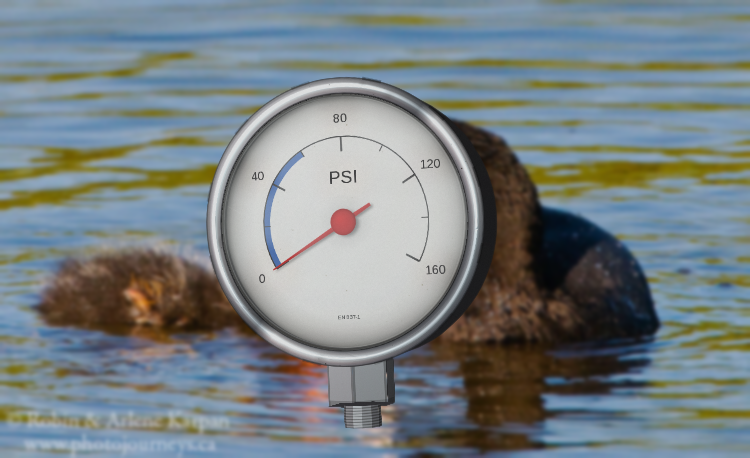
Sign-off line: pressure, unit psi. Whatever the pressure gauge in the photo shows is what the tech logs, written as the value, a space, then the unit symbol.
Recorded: 0 psi
